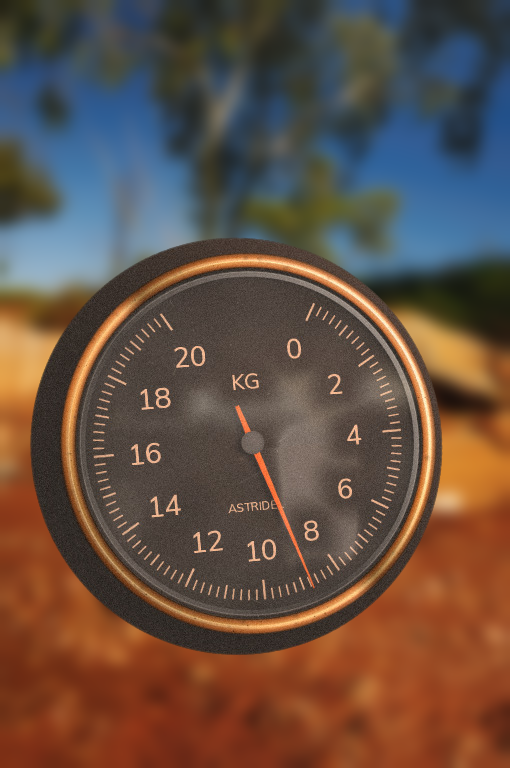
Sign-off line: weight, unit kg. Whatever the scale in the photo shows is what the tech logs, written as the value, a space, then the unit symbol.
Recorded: 8.8 kg
